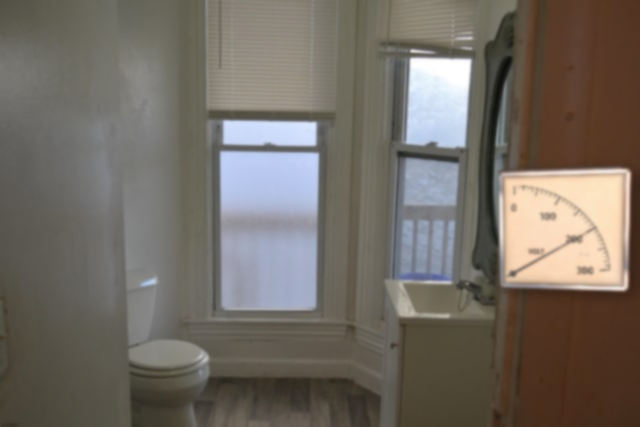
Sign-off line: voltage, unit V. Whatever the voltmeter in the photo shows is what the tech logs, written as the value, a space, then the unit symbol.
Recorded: 200 V
